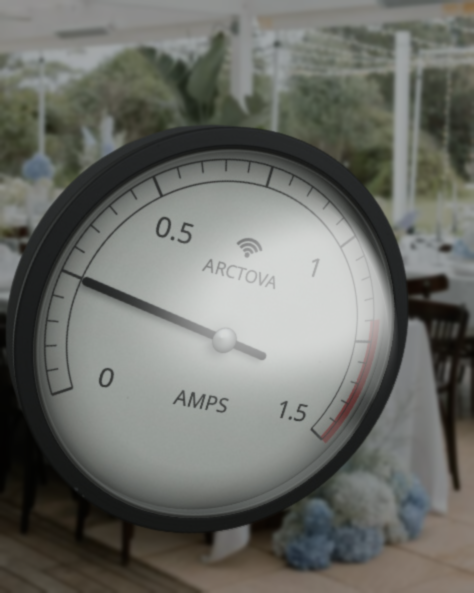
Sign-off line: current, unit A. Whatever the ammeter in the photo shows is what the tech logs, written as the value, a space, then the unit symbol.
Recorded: 0.25 A
